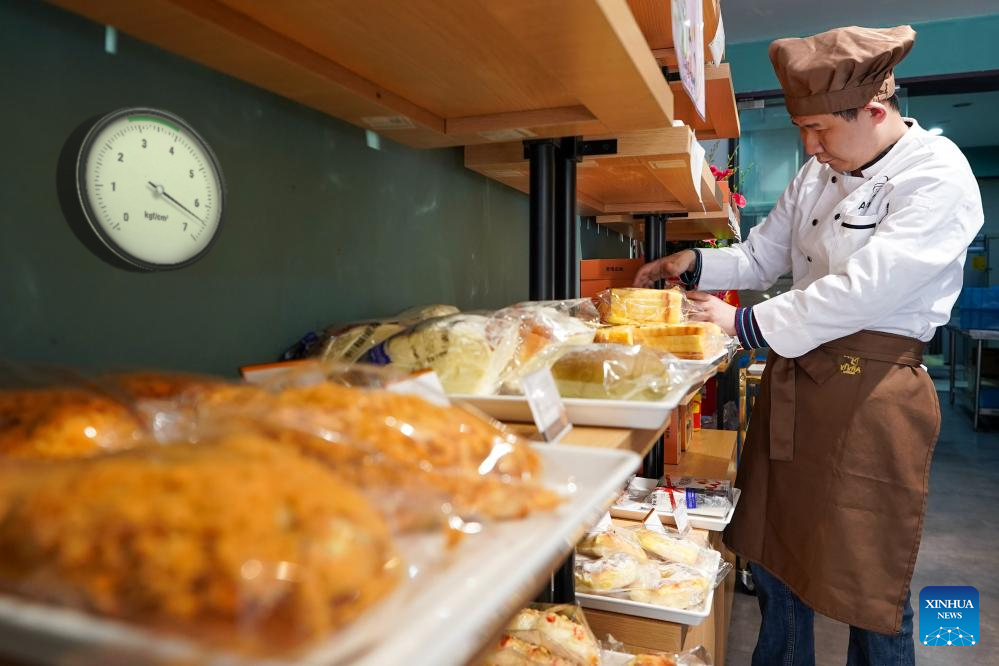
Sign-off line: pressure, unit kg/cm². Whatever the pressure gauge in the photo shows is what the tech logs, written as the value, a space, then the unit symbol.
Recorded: 6.5 kg/cm²
